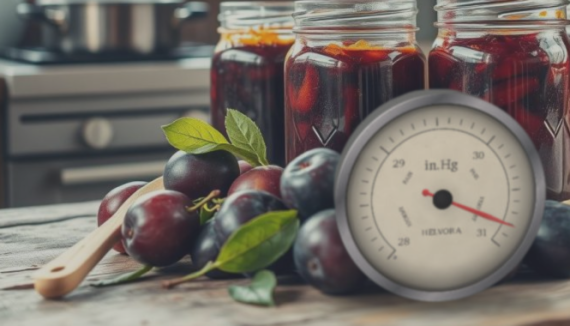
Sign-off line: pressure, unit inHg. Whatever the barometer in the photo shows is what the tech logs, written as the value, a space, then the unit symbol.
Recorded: 30.8 inHg
